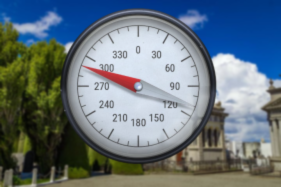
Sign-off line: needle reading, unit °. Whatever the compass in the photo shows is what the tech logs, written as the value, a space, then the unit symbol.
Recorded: 290 °
